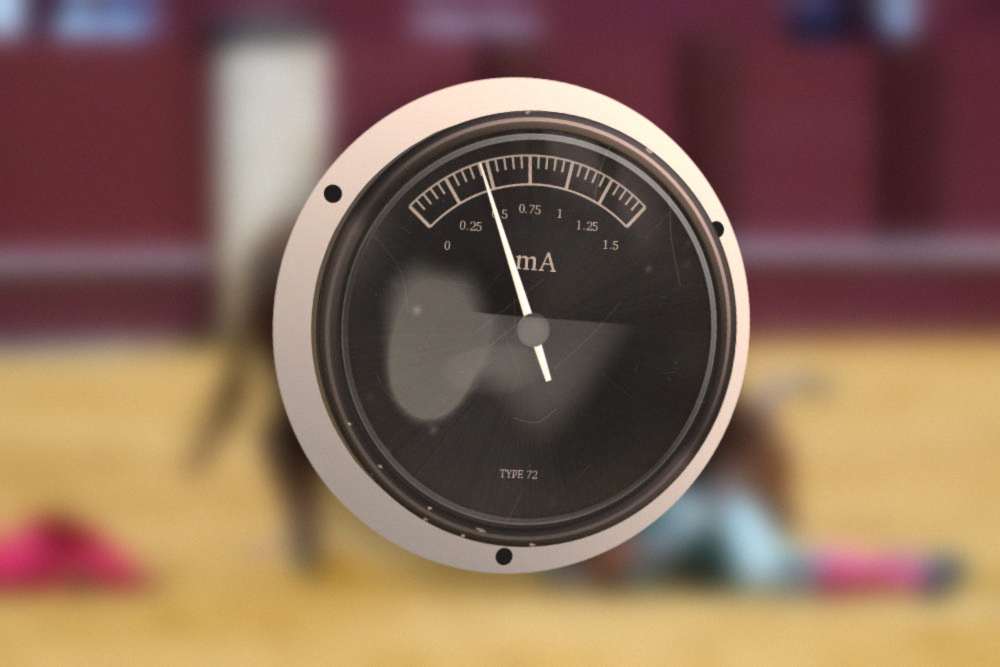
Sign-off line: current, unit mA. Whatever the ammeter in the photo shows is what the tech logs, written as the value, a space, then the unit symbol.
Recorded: 0.45 mA
